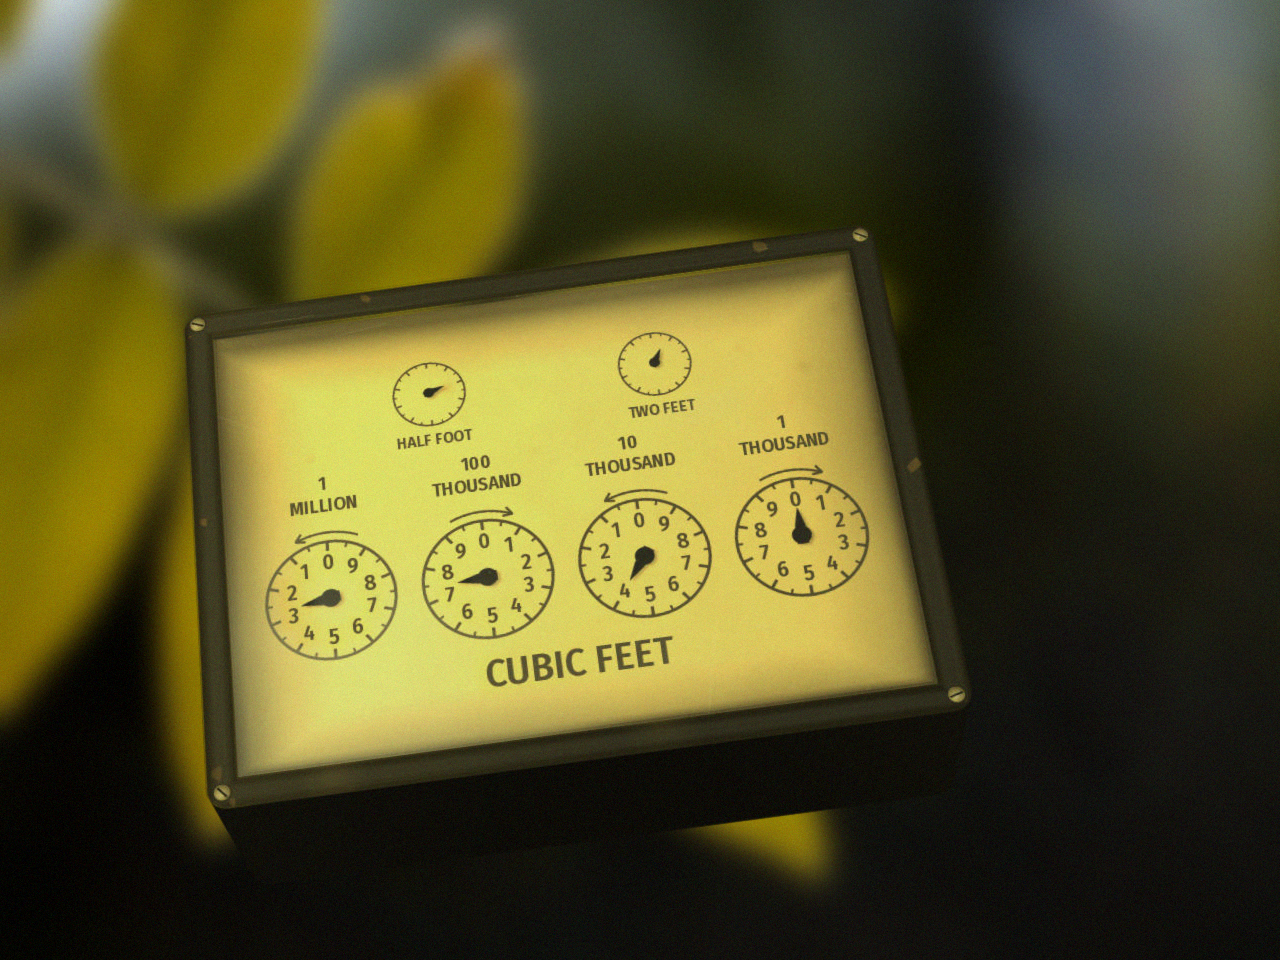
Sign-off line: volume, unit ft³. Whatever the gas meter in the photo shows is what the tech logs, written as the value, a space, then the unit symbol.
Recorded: 274000 ft³
